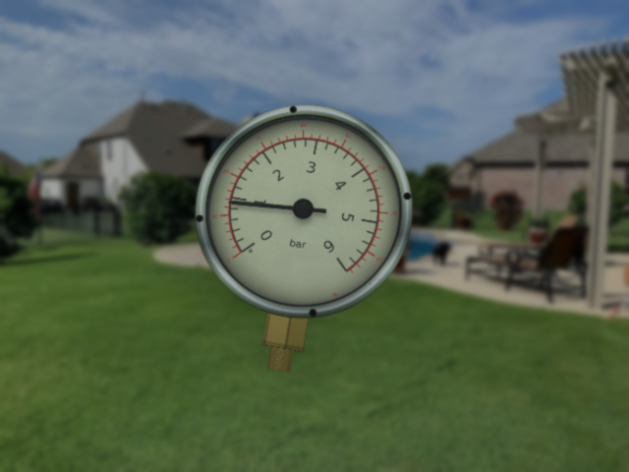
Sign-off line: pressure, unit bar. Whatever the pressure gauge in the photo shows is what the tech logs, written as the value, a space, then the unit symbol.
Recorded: 0.9 bar
